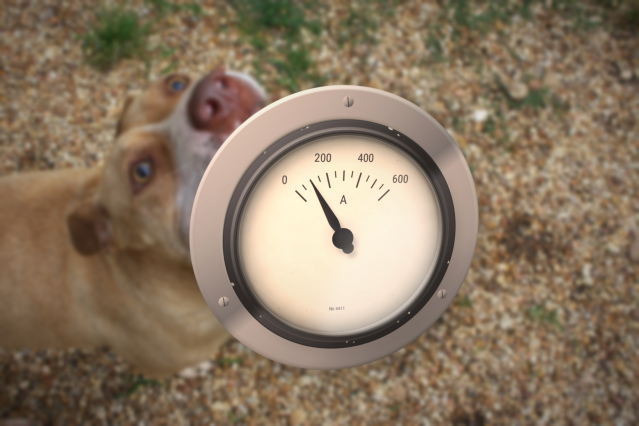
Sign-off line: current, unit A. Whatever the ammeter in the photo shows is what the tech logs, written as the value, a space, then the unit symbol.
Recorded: 100 A
